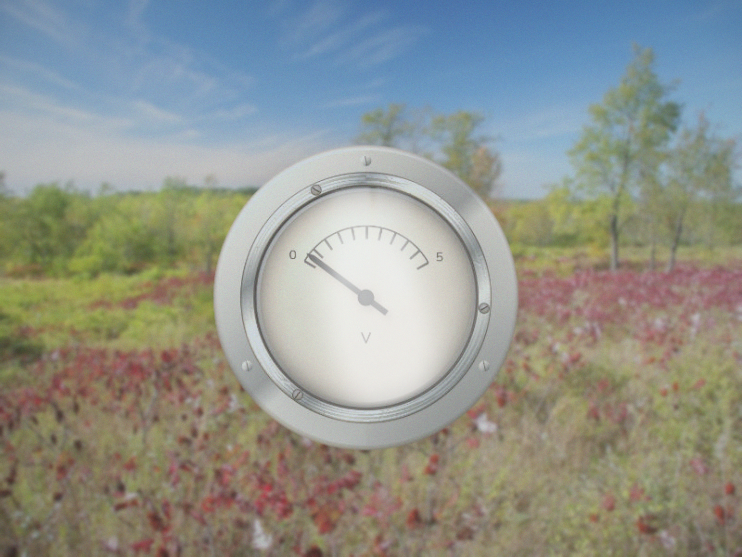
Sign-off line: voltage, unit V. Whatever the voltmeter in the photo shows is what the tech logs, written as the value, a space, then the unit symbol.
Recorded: 0.25 V
